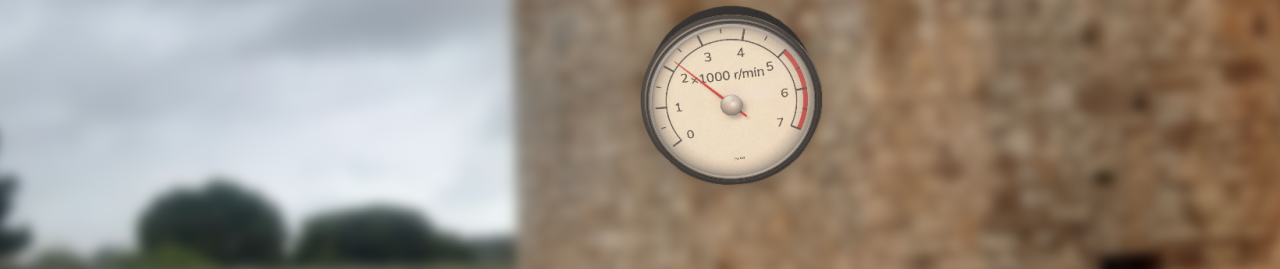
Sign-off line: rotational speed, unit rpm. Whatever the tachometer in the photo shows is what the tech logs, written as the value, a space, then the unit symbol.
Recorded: 2250 rpm
